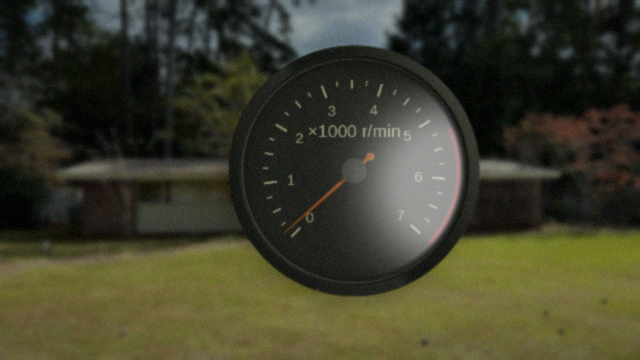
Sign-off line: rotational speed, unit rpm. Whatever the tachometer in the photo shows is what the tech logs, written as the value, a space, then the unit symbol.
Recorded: 125 rpm
